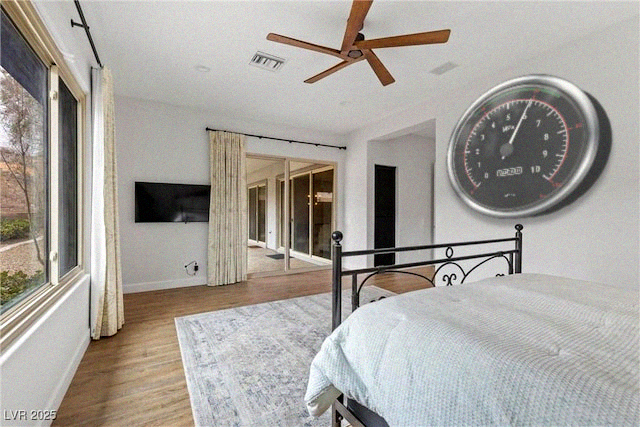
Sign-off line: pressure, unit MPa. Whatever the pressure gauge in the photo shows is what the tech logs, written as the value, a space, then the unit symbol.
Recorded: 6 MPa
